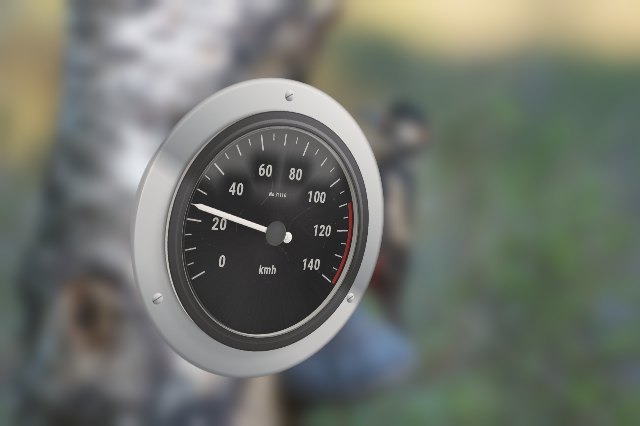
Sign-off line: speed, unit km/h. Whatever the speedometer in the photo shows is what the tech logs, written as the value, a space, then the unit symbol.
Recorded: 25 km/h
